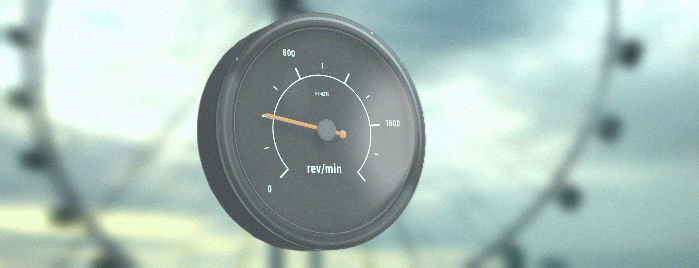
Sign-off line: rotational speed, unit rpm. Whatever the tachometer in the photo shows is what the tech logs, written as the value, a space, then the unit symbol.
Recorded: 400 rpm
